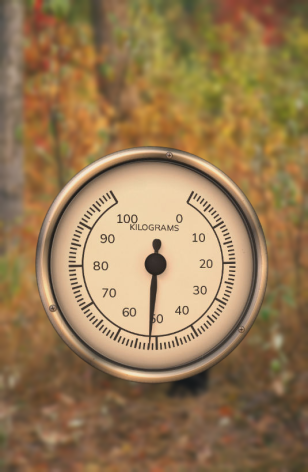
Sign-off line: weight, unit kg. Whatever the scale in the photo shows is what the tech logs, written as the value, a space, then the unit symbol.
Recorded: 52 kg
